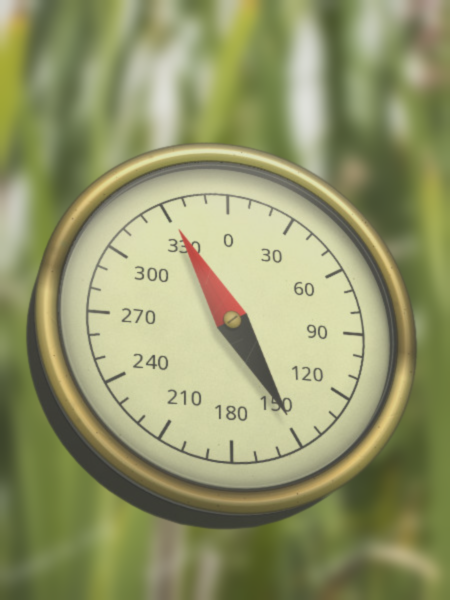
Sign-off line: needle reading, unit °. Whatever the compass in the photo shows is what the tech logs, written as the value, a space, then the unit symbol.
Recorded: 330 °
